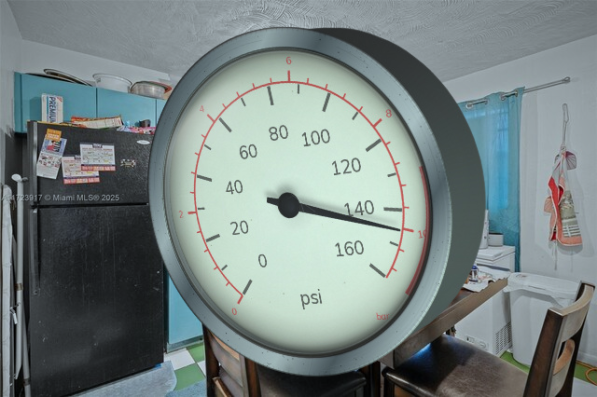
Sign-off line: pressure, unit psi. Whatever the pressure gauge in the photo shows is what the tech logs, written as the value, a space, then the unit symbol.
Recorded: 145 psi
